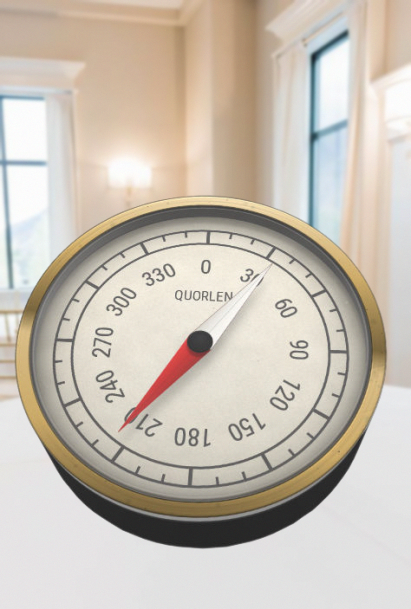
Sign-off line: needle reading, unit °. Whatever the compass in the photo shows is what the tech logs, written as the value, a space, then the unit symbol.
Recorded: 215 °
